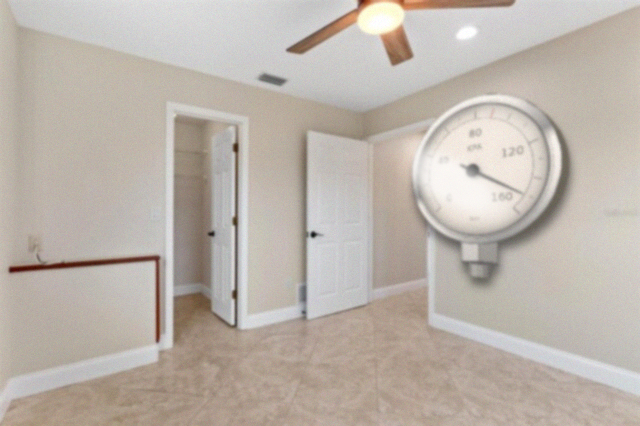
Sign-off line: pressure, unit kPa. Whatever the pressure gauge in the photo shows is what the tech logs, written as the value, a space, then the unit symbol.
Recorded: 150 kPa
